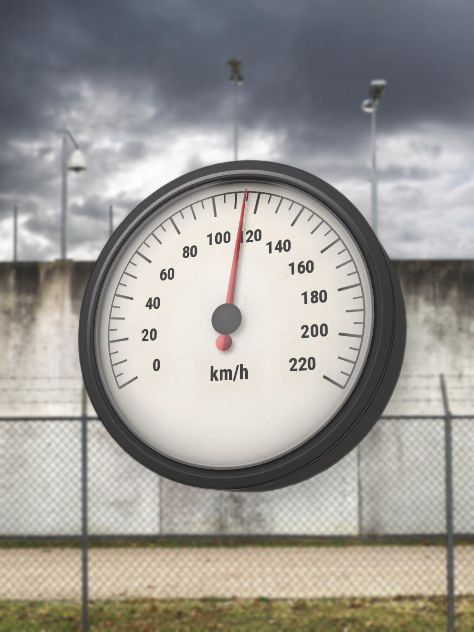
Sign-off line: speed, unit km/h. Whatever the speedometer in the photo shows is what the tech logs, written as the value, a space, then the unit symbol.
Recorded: 115 km/h
